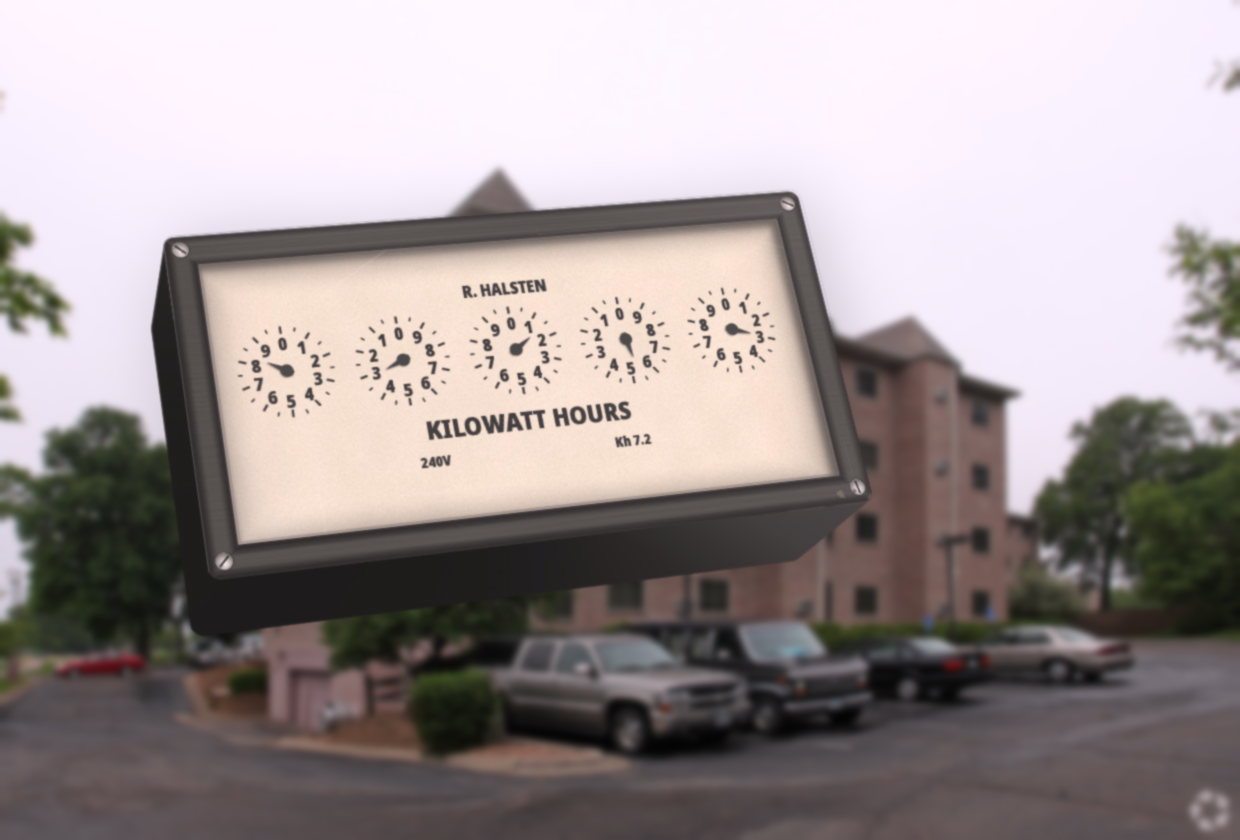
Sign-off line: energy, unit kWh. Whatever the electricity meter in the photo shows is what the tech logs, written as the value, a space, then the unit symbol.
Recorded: 83153 kWh
